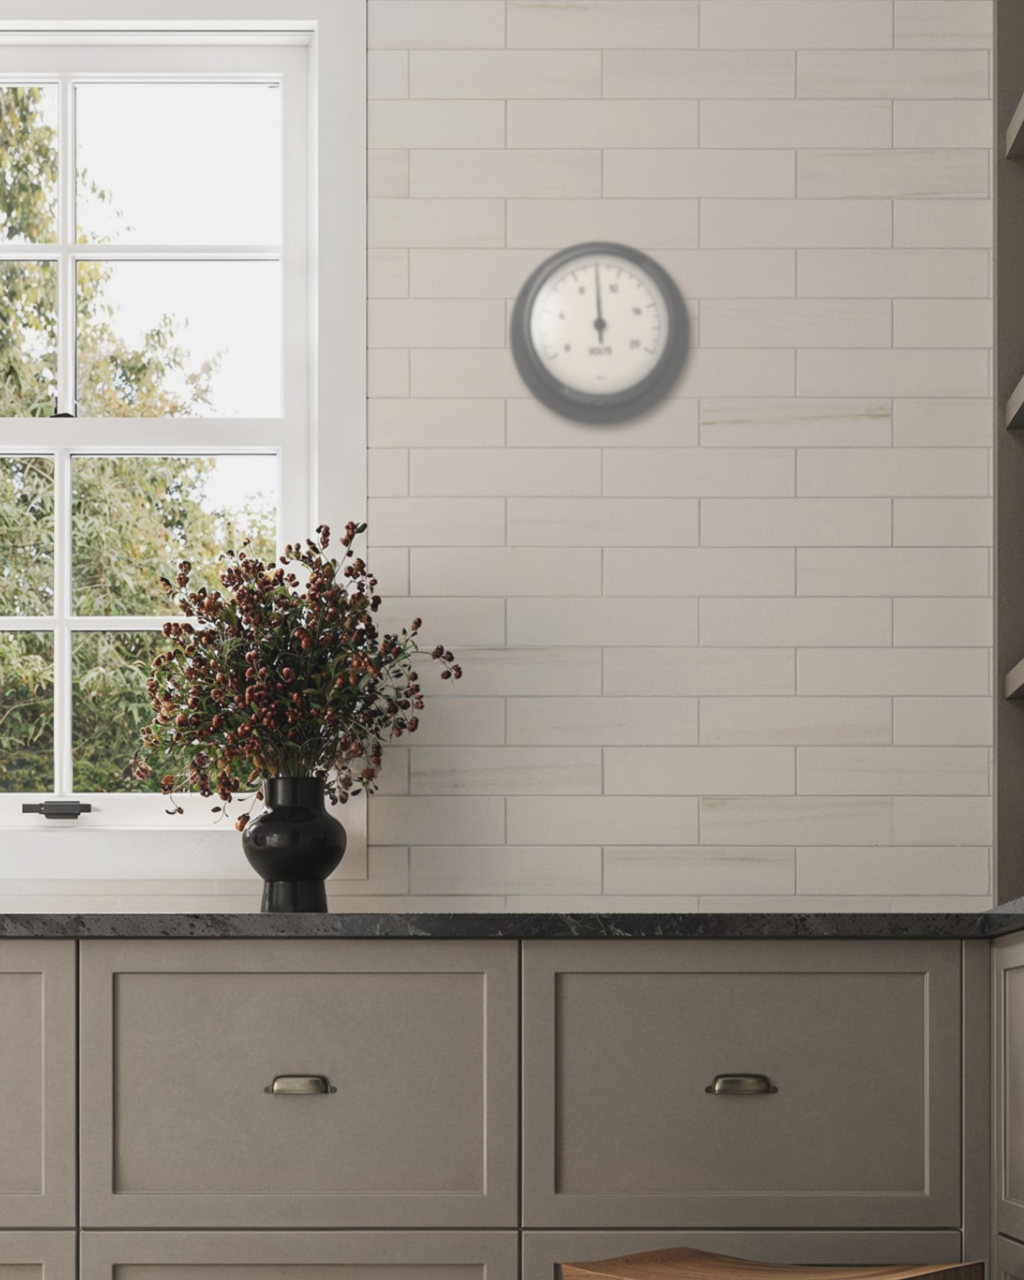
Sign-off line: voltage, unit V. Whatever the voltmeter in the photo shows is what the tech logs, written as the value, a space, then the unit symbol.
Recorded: 10 V
